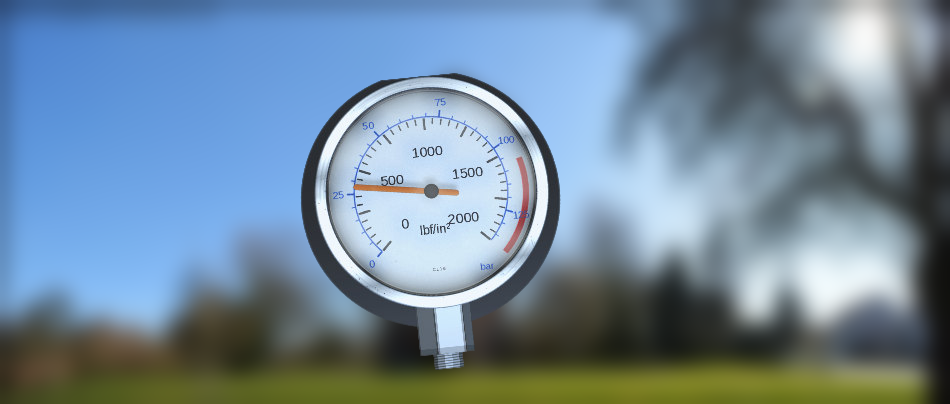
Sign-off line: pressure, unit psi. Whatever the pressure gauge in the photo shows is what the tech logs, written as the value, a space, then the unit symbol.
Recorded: 400 psi
